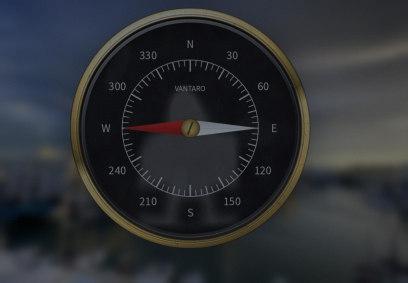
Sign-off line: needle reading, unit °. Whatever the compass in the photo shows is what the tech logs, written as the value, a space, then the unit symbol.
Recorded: 270 °
